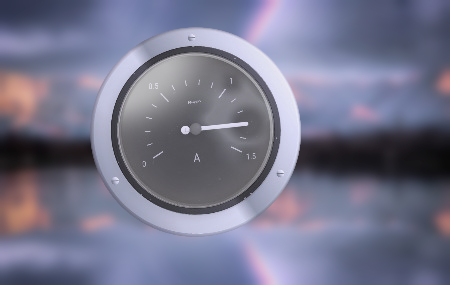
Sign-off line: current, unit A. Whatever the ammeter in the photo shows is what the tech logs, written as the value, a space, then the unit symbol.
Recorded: 1.3 A
